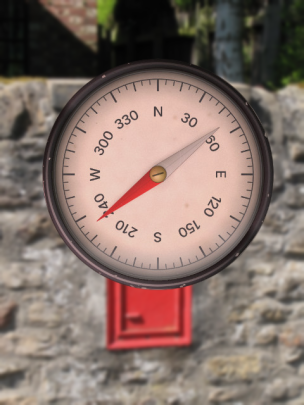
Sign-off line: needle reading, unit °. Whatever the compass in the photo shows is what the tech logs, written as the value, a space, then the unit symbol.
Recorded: 232.5 °
